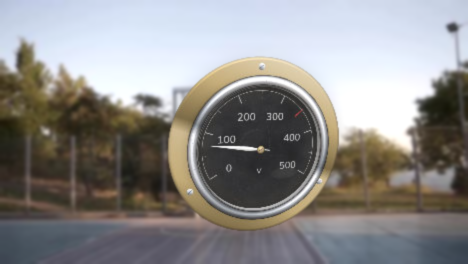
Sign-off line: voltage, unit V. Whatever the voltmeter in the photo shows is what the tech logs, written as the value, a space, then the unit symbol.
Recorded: 75 V
